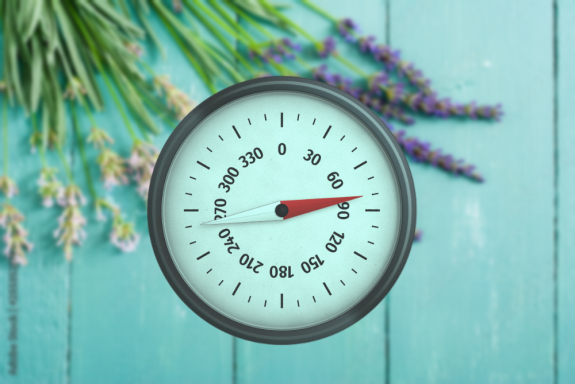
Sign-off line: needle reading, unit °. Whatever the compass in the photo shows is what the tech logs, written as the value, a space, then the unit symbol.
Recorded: 80 °
